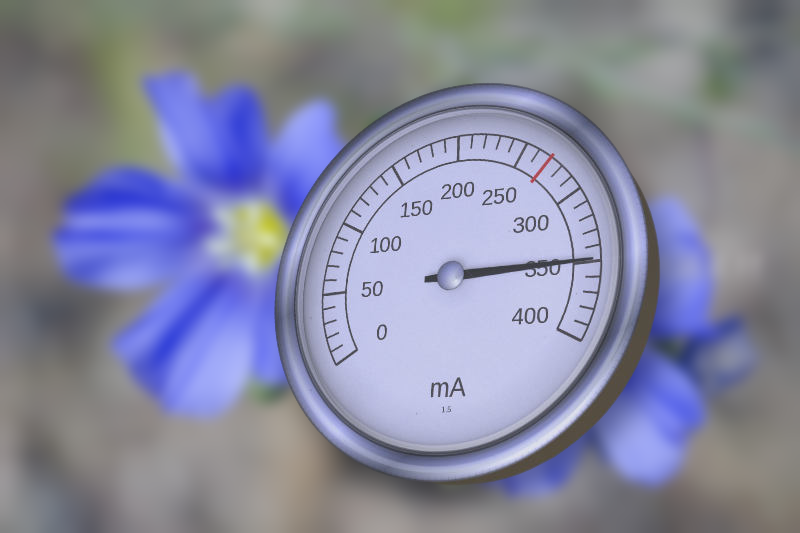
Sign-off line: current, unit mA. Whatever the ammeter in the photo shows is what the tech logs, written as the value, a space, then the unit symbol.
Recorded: 350 mA
